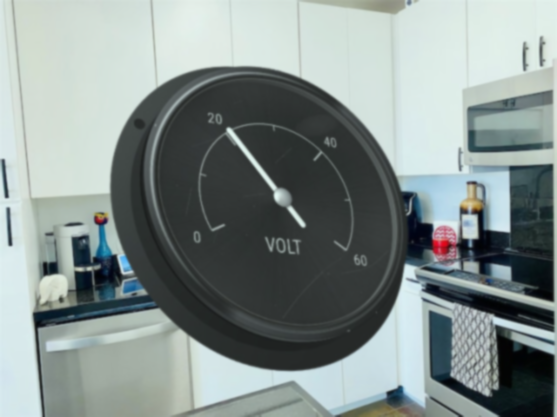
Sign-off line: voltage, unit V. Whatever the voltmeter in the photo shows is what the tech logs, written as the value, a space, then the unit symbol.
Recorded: 20 V
